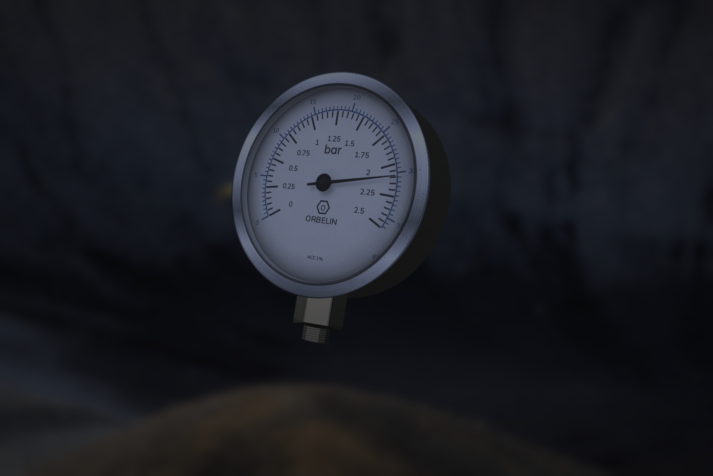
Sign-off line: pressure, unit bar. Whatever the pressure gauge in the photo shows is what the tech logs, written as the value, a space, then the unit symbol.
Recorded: 2.1 bar
